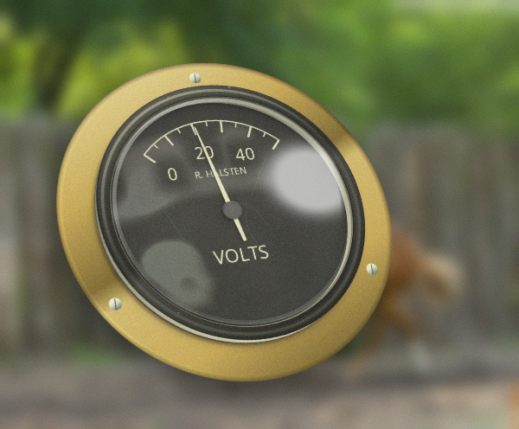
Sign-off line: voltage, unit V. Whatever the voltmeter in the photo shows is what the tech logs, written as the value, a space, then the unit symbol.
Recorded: 20 V
